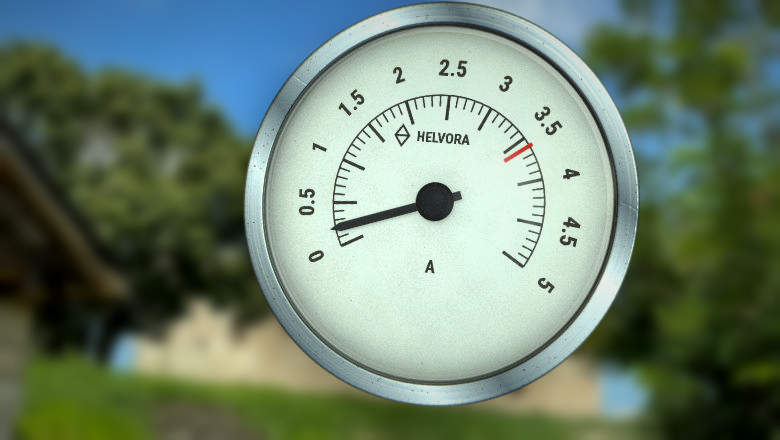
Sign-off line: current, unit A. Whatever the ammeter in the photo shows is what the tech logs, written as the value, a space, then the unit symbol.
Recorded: 0.2 A
